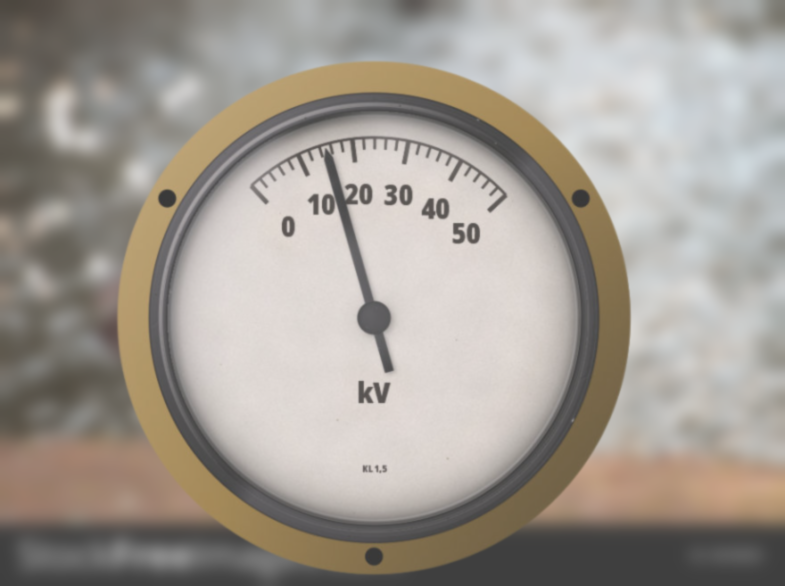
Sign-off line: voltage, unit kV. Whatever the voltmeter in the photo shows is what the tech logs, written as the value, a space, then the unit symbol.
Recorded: 15 kV
